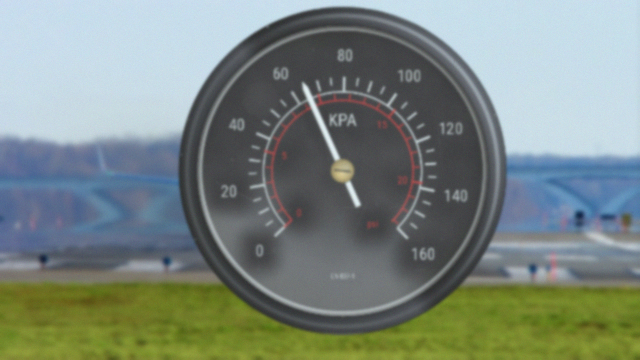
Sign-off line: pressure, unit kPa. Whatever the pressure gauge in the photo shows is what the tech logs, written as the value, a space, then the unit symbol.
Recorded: 65 kPa
